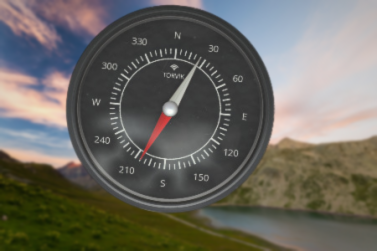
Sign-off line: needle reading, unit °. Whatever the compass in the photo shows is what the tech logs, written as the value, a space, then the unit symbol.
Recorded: 205 °
